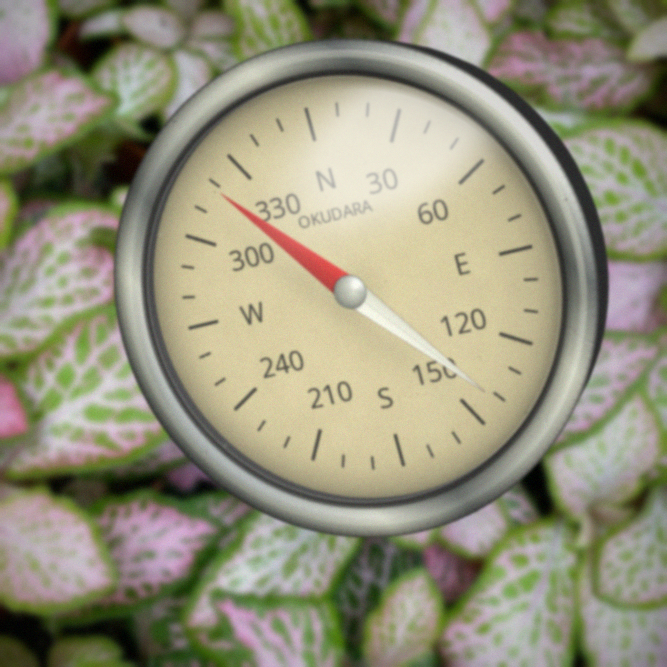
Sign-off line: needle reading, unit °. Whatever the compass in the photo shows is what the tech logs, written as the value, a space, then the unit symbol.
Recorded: 320 °
